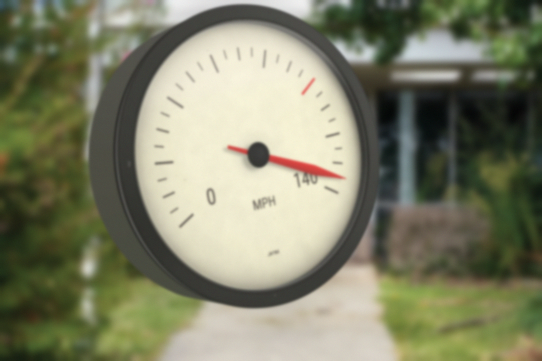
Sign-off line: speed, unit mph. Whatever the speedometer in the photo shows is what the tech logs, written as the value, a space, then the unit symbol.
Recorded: 135 mph
